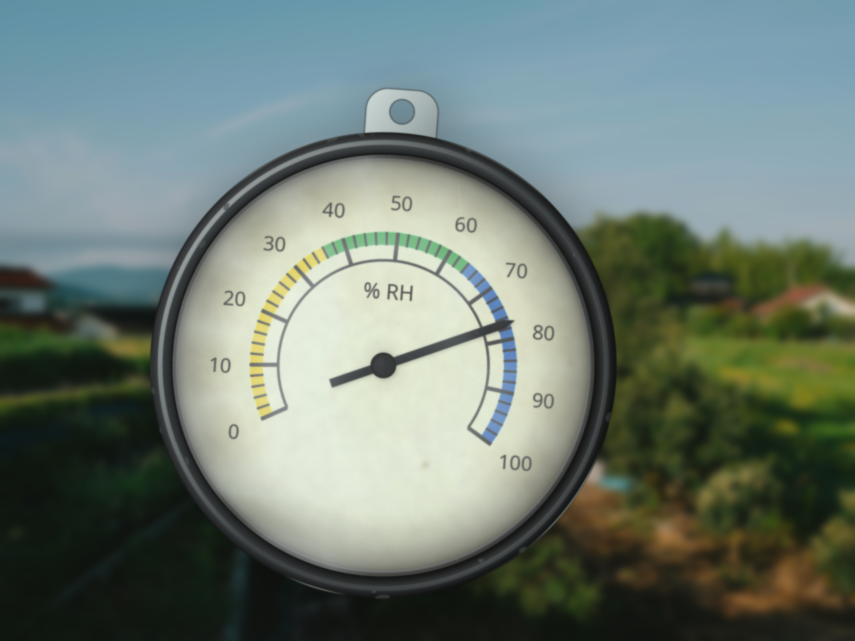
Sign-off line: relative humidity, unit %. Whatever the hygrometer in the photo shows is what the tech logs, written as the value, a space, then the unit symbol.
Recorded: 77 %
